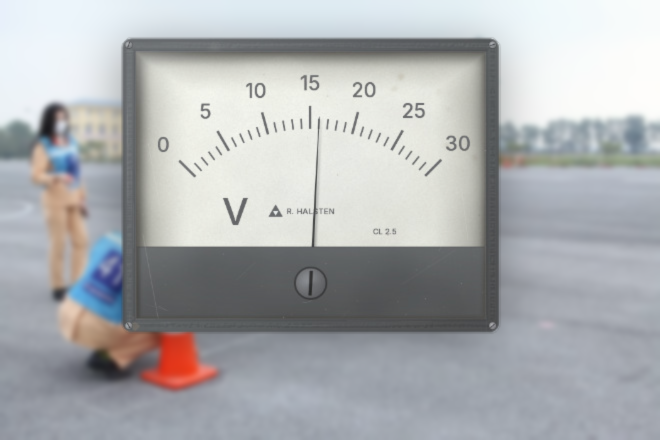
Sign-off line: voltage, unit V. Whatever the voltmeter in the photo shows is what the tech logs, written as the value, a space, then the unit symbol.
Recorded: 16 V
